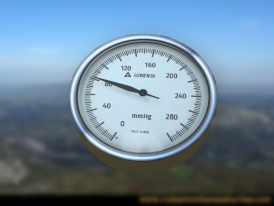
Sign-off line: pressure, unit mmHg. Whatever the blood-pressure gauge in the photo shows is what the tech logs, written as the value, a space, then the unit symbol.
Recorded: 80 mmHg
